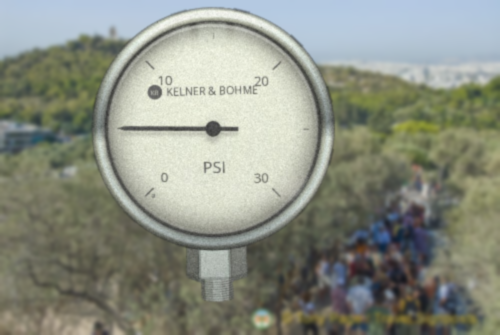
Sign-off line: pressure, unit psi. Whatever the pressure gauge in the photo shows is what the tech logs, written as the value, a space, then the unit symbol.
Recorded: 5 psi
